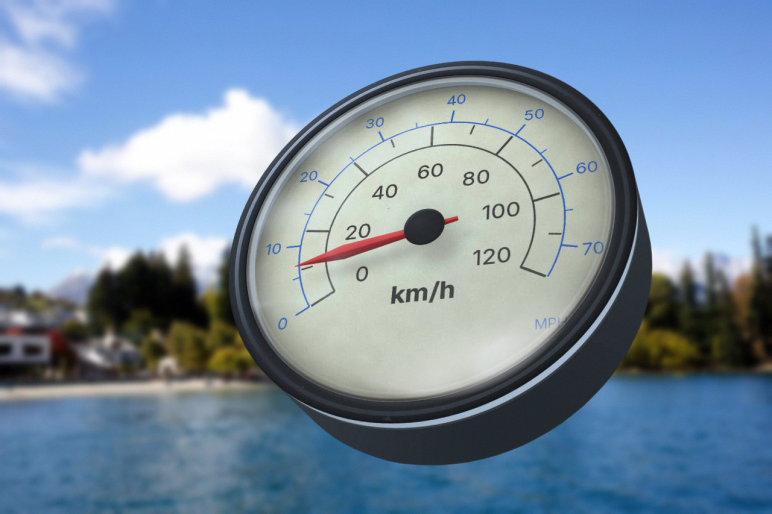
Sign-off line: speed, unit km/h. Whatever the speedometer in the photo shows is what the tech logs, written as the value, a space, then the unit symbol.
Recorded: 10 km/h
